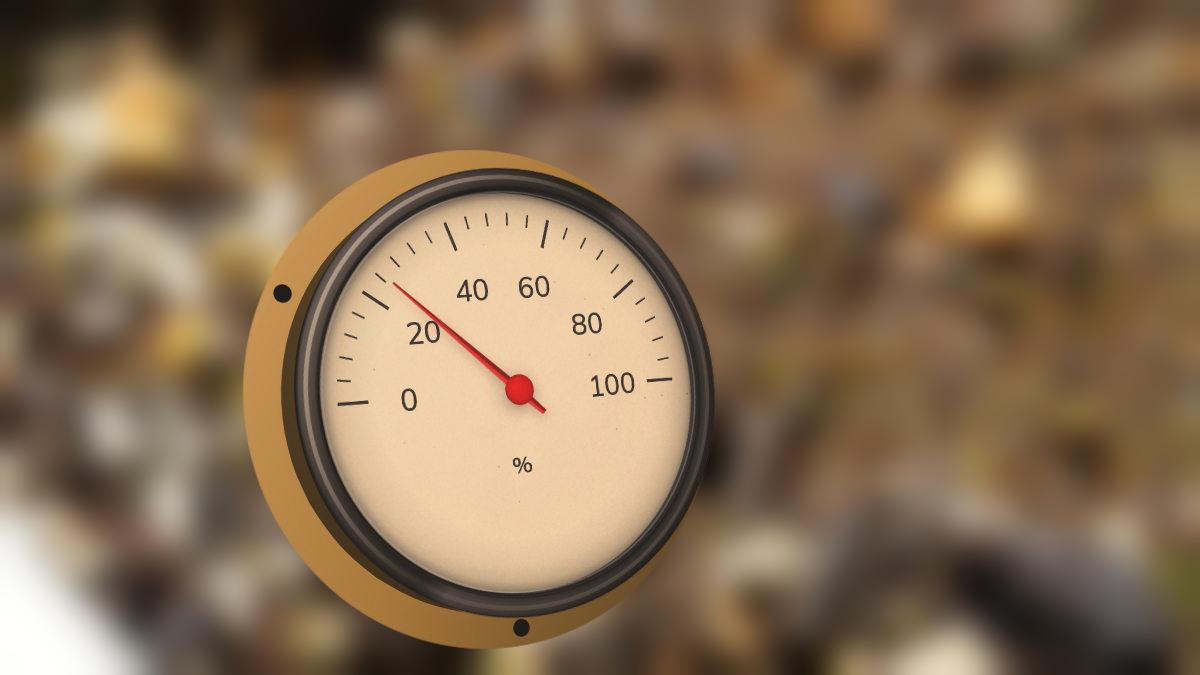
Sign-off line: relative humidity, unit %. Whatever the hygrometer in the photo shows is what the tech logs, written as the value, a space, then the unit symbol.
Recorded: 24 %
